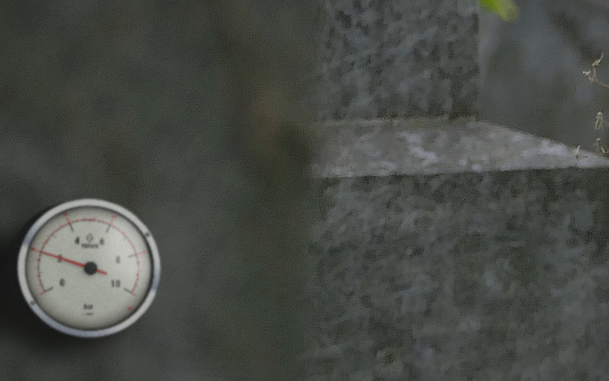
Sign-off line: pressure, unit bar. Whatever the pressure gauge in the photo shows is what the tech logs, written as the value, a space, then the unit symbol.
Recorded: 2 bar
